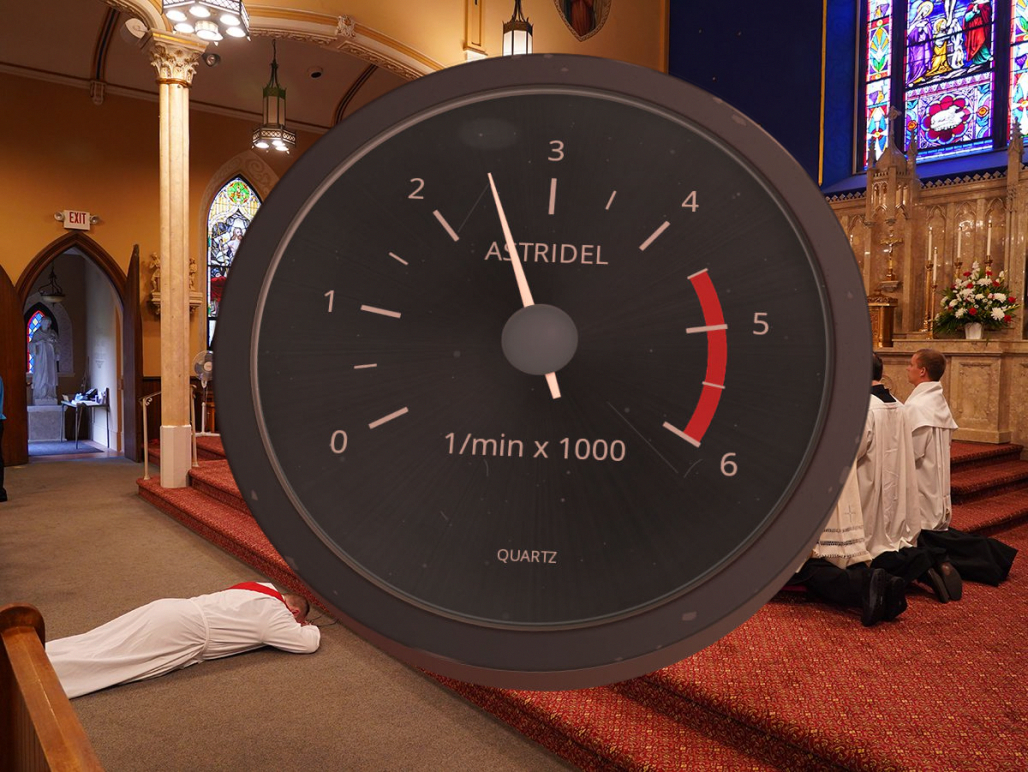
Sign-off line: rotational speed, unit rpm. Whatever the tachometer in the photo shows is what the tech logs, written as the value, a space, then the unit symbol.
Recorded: 2500 rpm
